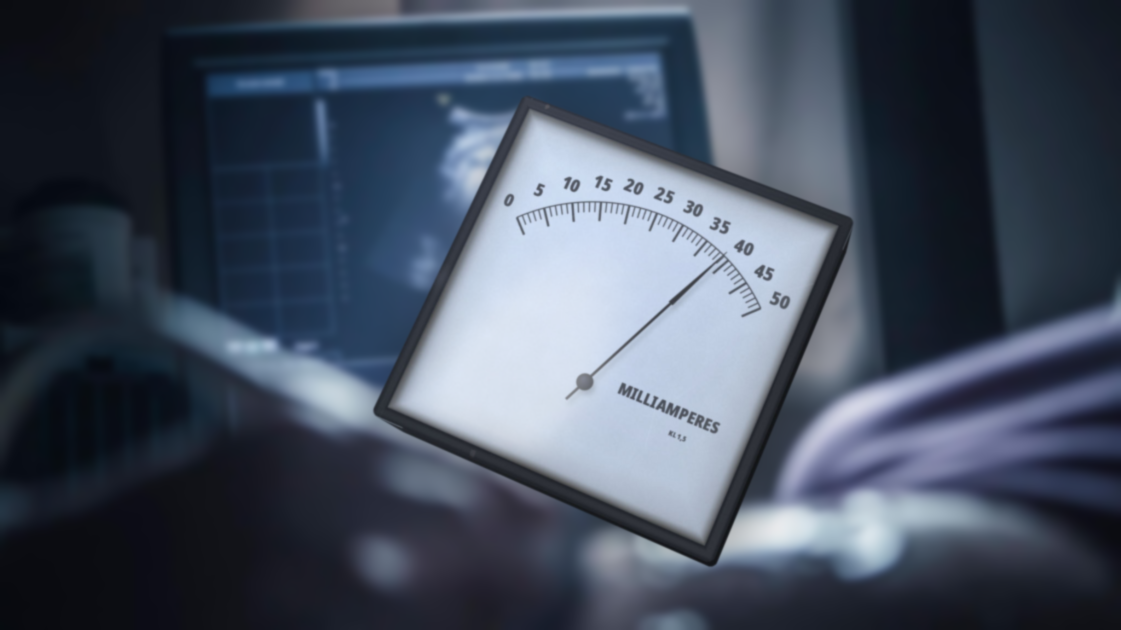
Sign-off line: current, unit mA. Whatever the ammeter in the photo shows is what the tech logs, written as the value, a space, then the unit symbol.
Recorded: 39 mA
